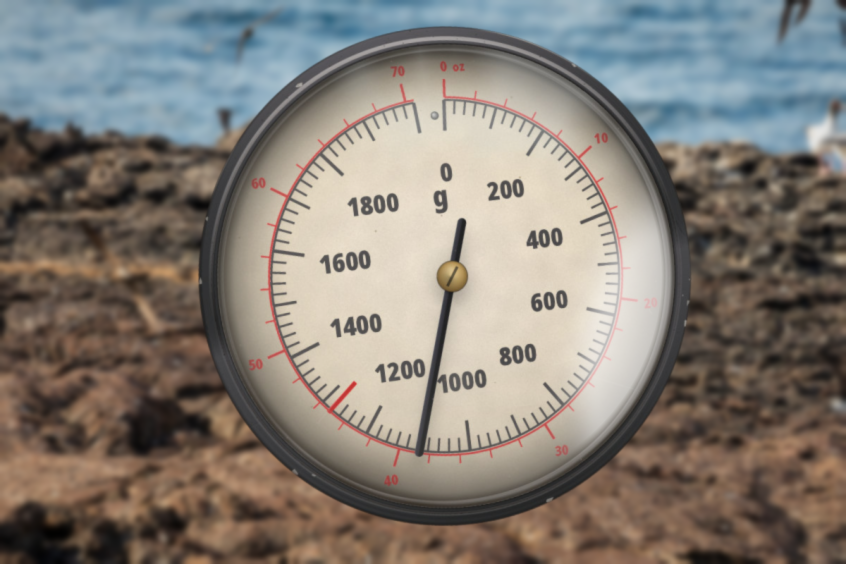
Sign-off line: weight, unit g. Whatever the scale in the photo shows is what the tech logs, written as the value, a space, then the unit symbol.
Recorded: 1100 g
